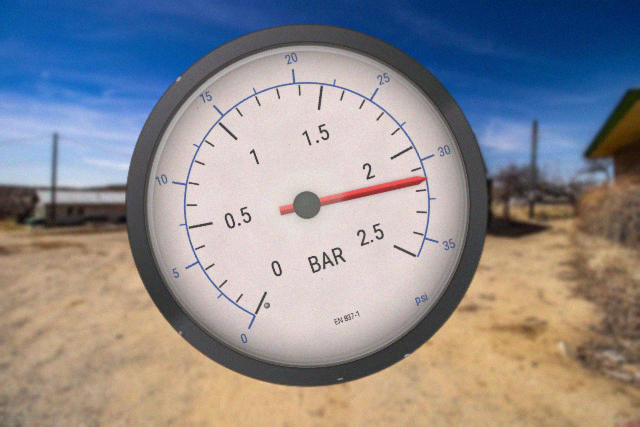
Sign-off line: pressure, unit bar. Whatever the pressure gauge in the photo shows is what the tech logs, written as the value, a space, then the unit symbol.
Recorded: 2.15 bar
